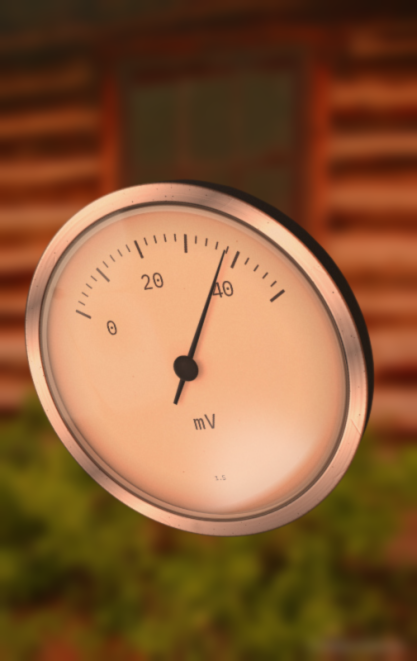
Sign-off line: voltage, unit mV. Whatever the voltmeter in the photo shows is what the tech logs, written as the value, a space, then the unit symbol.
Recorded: 38 mV
